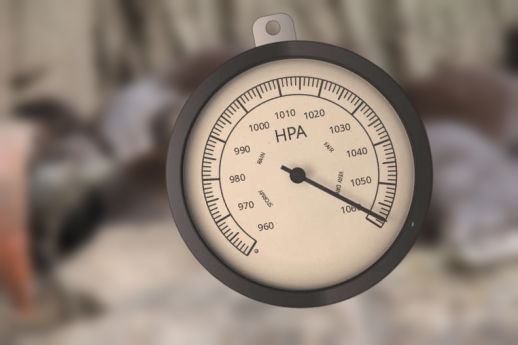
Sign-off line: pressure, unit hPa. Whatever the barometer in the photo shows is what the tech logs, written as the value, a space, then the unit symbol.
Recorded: 1058 hPa
